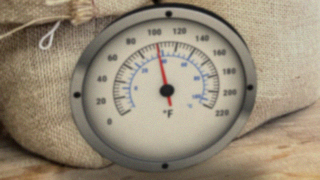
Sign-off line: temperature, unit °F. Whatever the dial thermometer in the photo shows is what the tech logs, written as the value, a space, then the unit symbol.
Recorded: 100 °F
